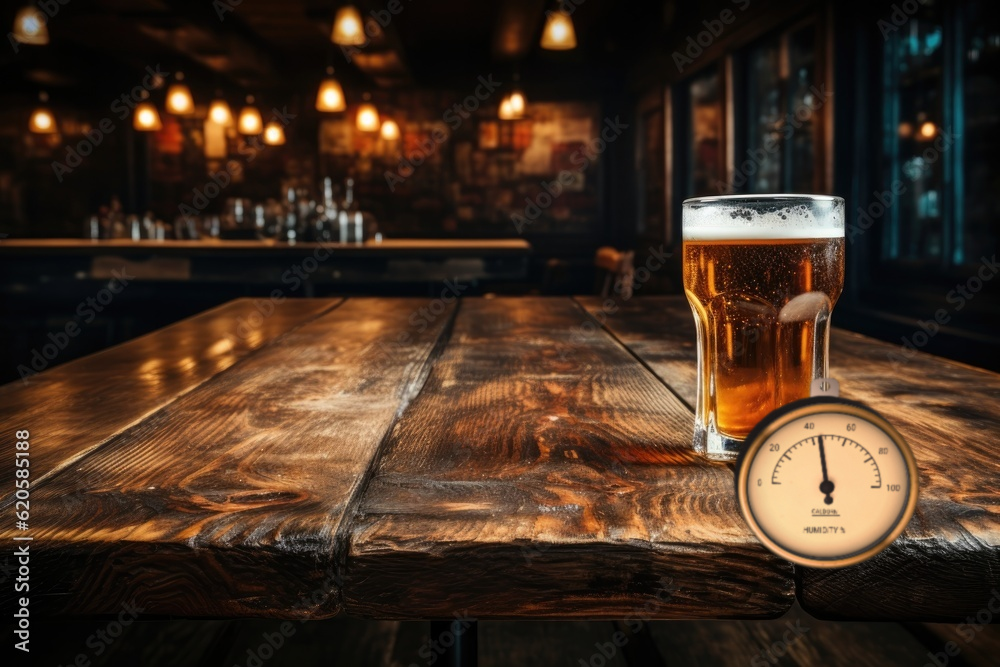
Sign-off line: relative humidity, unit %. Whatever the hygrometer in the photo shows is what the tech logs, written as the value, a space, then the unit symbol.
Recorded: 44 %
